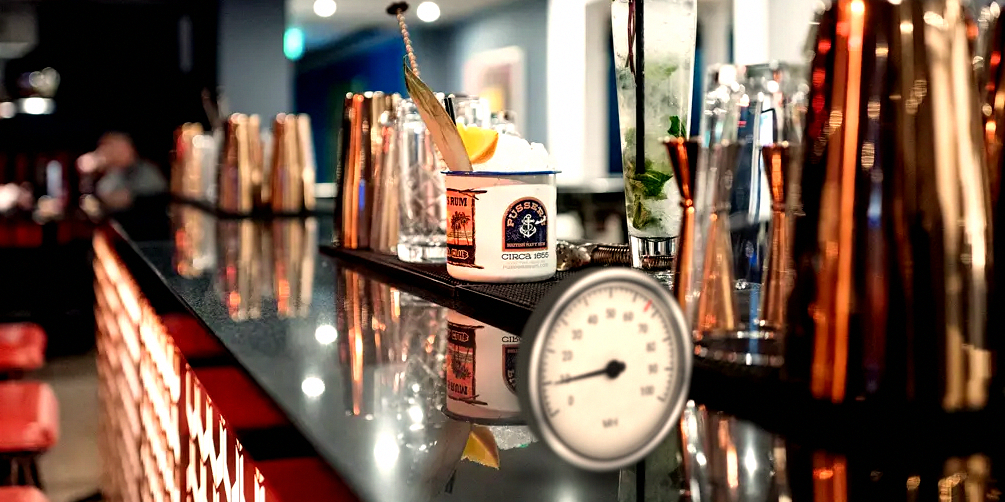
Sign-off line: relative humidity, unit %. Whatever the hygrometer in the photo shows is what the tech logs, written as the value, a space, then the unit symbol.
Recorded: 10 %
